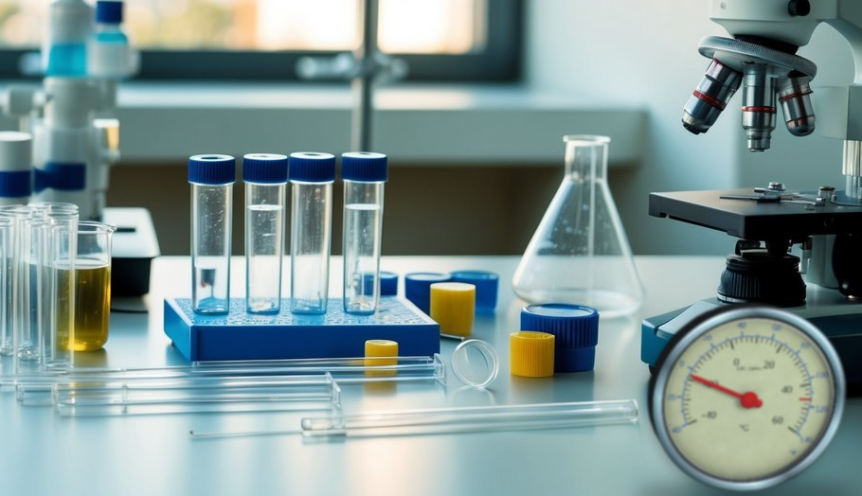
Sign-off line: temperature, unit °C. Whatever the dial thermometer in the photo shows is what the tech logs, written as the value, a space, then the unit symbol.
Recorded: -20 °C
